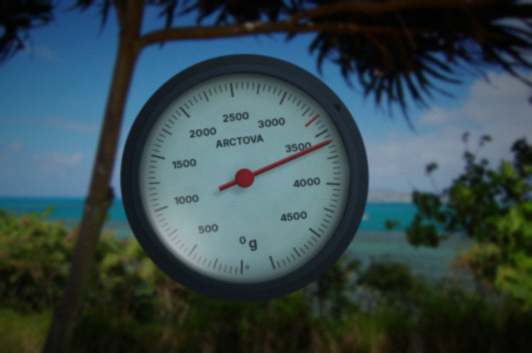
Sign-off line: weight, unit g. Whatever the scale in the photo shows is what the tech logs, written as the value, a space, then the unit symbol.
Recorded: 3600 g
